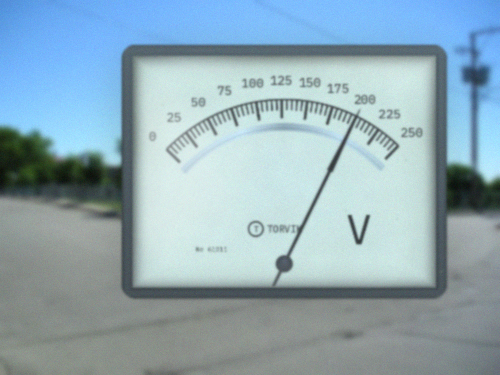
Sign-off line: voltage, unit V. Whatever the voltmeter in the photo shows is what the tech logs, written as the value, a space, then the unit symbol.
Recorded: 200 V
